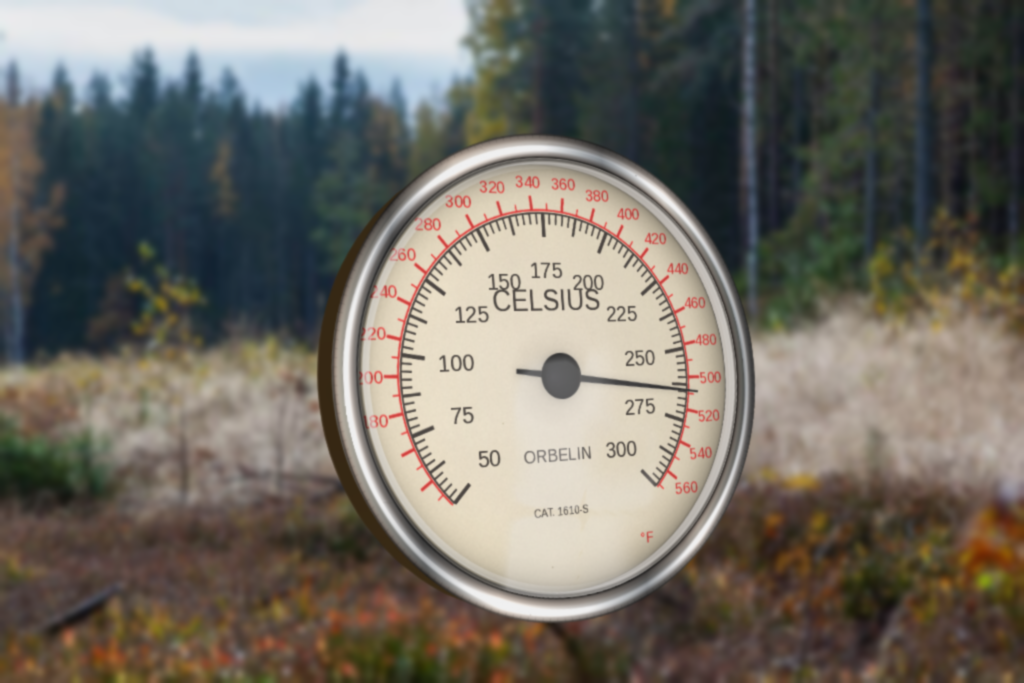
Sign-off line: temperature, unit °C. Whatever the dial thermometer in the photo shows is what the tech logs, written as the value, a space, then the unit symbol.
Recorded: 265 °C
